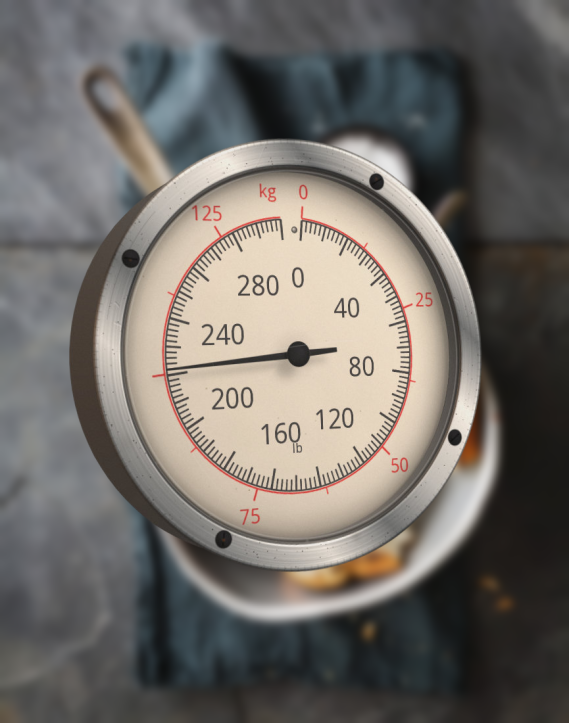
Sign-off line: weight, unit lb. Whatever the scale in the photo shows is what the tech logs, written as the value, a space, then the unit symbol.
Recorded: 222 lb
